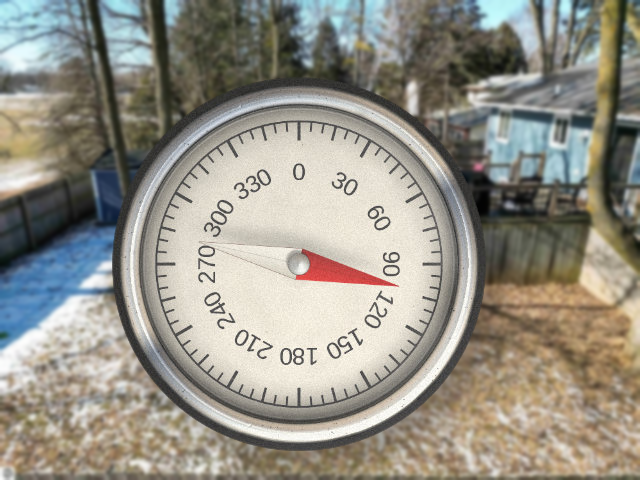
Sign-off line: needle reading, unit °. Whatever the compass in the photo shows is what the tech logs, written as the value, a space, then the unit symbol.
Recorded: 102.5 °
